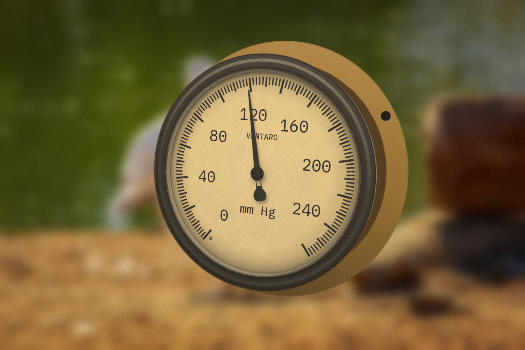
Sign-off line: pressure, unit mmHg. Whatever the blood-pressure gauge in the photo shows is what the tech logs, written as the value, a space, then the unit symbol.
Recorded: 120 mmHg
